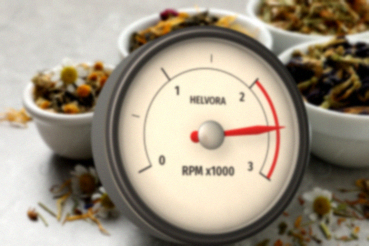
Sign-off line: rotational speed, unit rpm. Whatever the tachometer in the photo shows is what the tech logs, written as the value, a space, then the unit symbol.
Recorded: 2500 rpm
